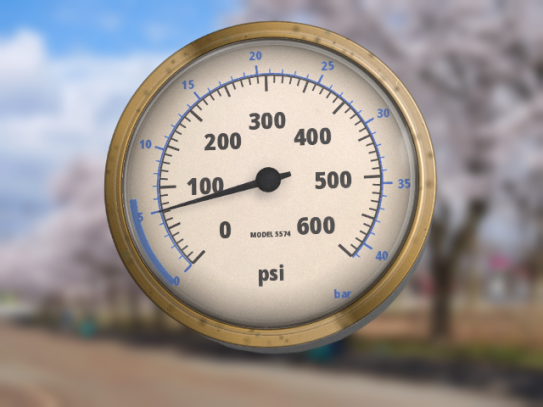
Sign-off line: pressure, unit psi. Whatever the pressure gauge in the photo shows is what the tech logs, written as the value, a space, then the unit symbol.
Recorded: 70 psi
